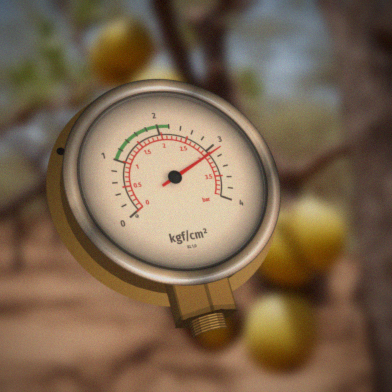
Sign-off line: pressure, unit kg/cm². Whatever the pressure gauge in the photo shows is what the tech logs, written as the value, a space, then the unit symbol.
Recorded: 3.1 kg/cm²
